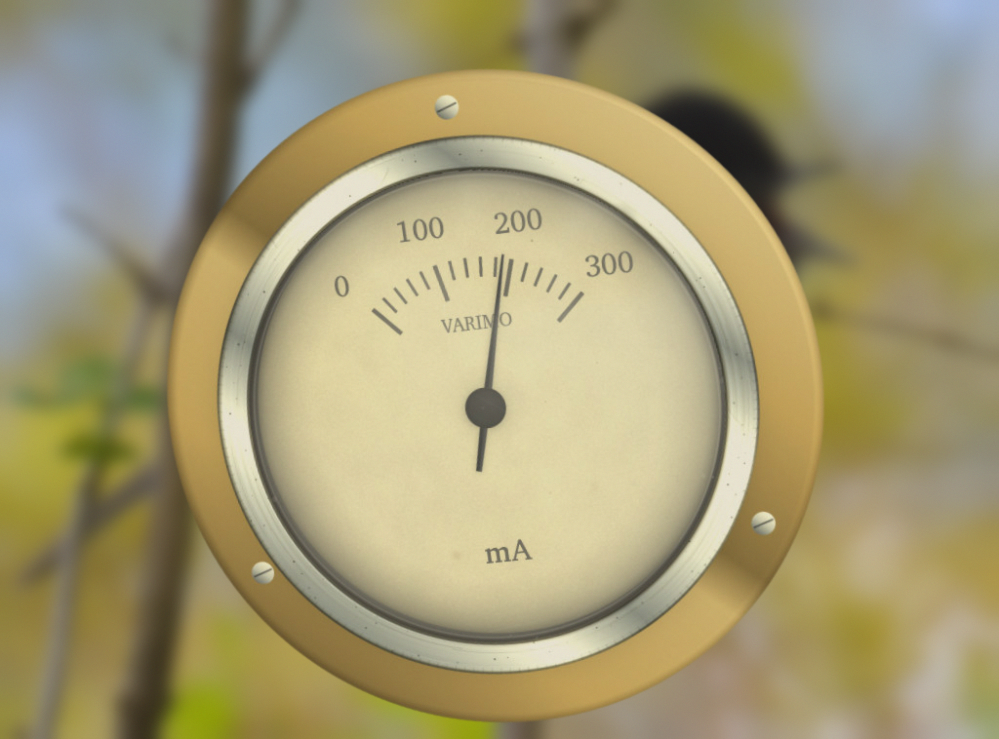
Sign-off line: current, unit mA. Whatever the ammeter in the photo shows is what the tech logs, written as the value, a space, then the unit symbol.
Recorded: 190 mA
